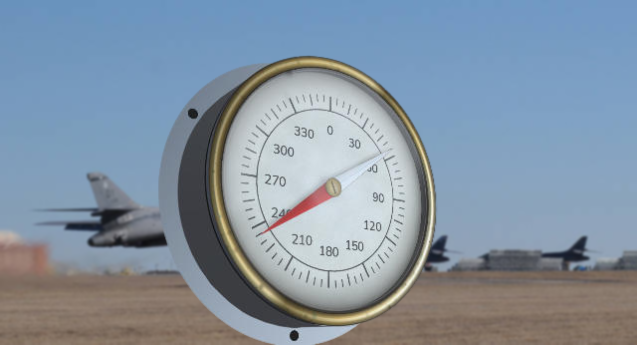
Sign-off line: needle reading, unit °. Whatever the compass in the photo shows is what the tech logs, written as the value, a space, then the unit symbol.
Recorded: 235 °
